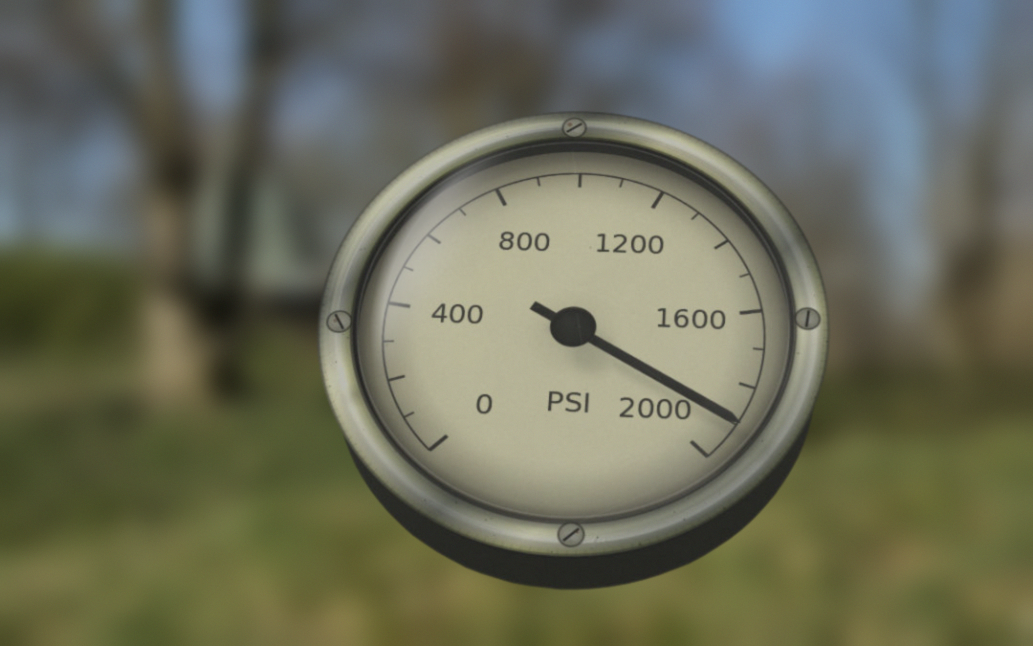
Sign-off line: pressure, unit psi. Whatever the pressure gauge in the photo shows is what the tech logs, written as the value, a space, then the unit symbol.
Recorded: 1900 psi
